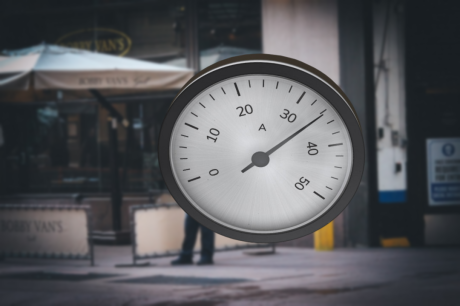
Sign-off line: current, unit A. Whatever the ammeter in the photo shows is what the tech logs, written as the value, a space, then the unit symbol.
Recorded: 34 A
